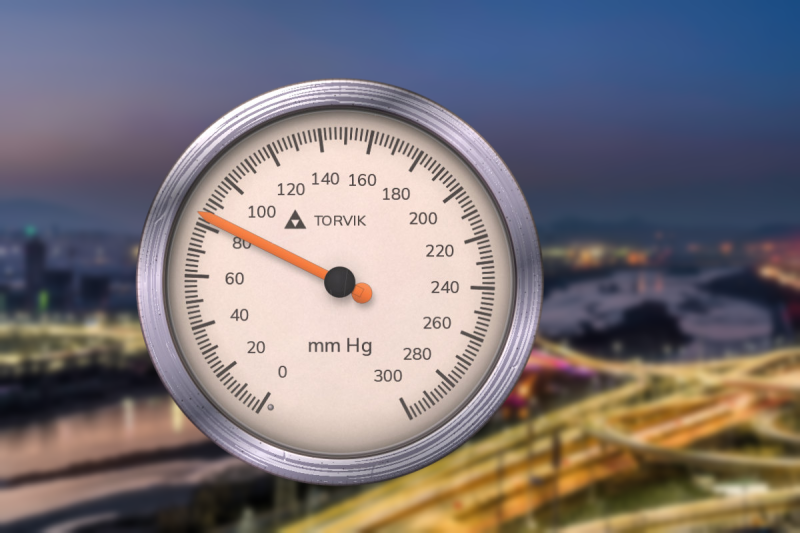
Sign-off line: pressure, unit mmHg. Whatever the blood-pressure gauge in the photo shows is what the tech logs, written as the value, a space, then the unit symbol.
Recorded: 84 mmHg
